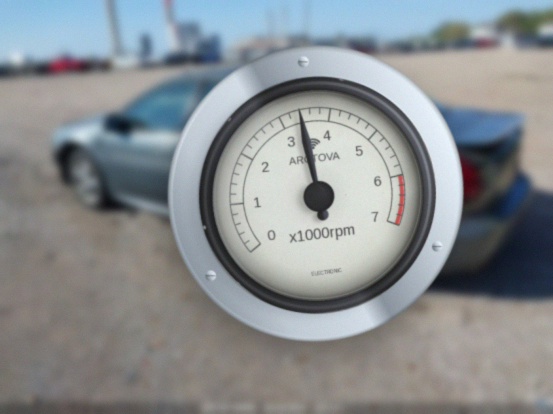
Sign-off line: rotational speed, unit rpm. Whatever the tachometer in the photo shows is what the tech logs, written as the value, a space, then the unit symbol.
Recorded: 3400 rpm
